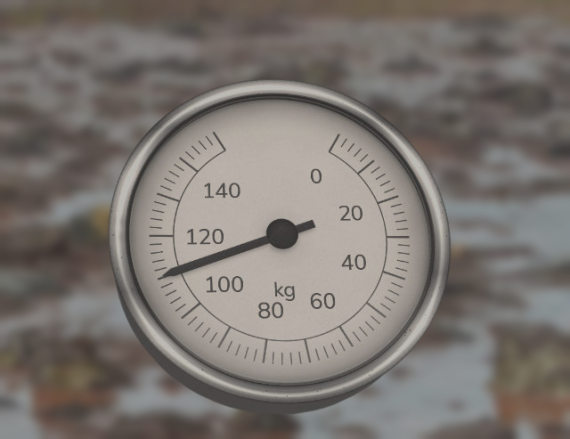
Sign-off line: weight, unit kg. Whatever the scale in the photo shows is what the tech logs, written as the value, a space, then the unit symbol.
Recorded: 110 kg
